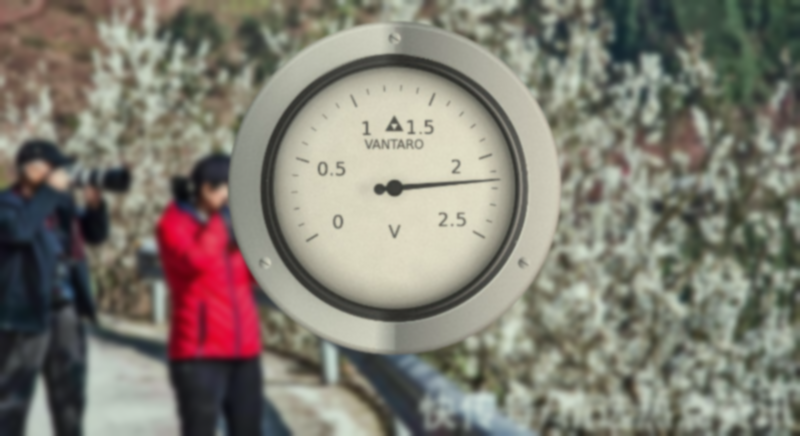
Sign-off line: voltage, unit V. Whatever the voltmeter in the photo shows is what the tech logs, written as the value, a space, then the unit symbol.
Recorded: 2.15 V
